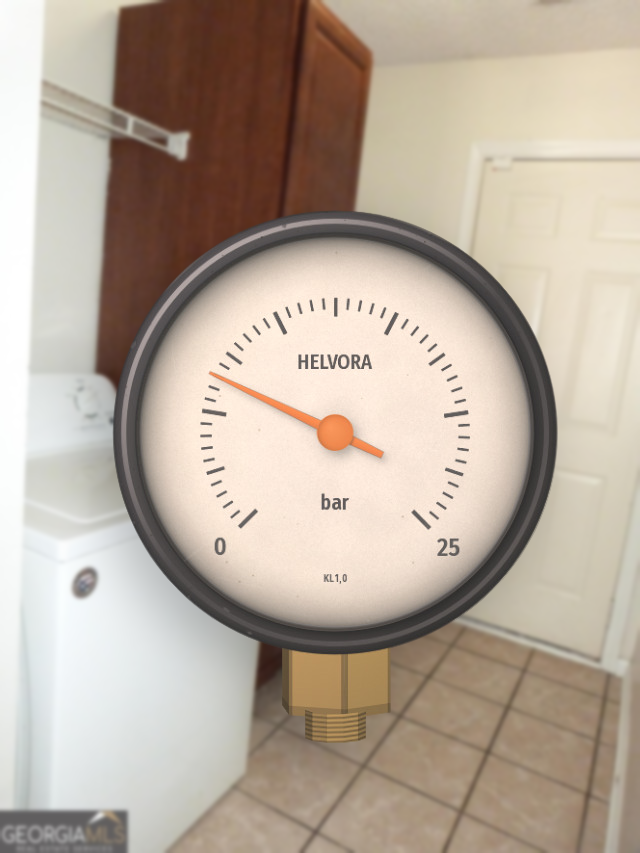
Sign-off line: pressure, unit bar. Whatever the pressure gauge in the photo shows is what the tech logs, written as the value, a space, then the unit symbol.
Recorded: 6.5 bar
